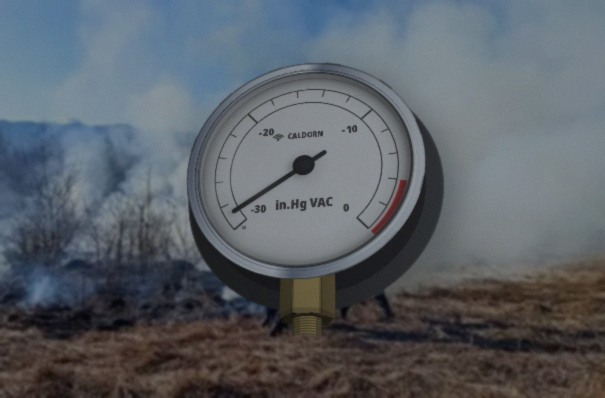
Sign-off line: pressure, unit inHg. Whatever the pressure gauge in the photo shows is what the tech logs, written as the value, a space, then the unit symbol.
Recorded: -29 inHg
